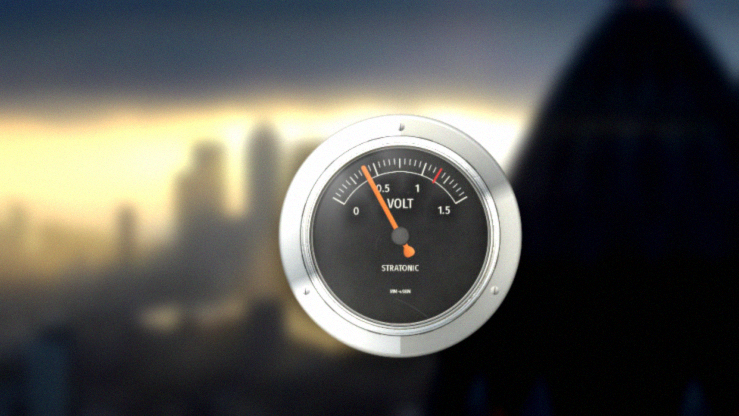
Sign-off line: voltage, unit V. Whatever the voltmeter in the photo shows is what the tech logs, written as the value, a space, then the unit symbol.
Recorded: 0.4 V
